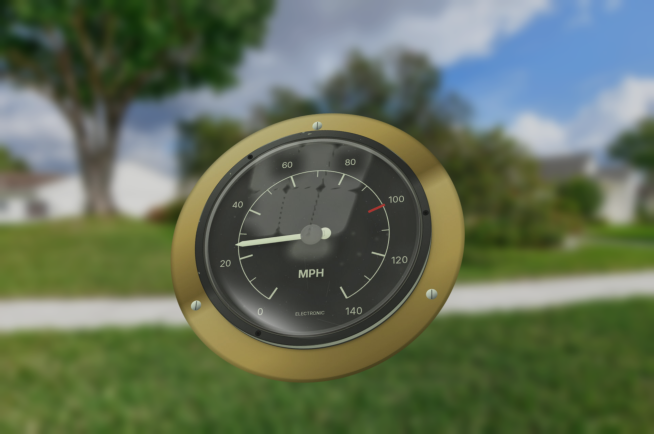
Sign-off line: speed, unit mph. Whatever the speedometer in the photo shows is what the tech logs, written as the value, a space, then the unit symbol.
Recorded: 25 mph
